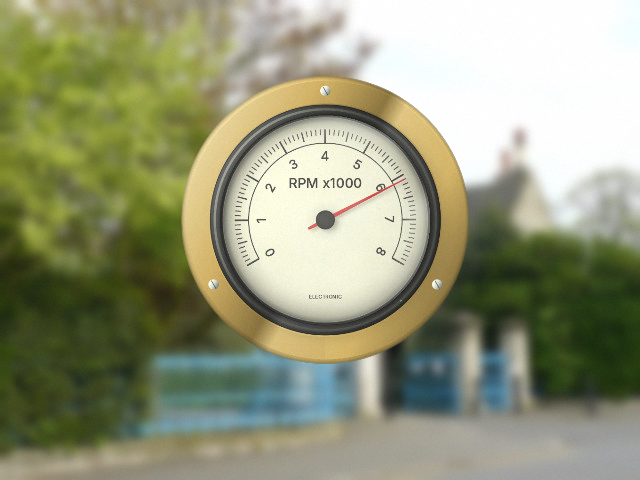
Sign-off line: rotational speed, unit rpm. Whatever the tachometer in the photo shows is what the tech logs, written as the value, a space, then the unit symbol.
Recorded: 6100 rpm
